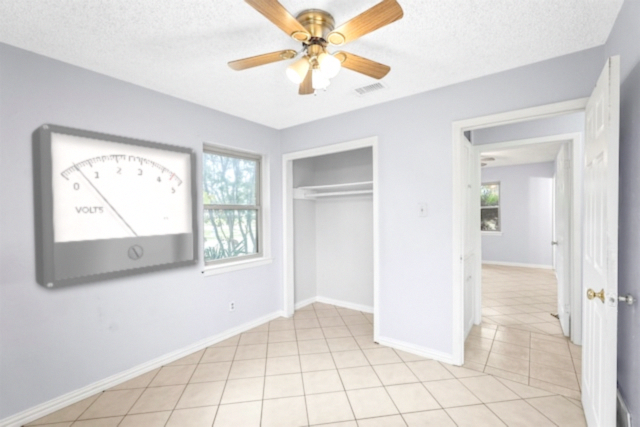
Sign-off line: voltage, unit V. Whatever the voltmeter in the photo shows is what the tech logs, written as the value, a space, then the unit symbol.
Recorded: 0.5 V
